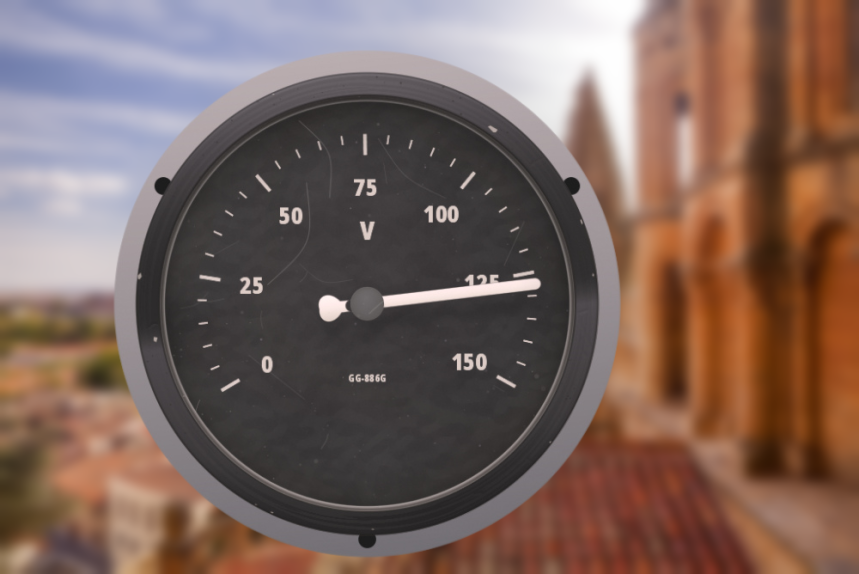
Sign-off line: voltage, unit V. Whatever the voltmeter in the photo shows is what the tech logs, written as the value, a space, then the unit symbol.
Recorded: 127.5 V
